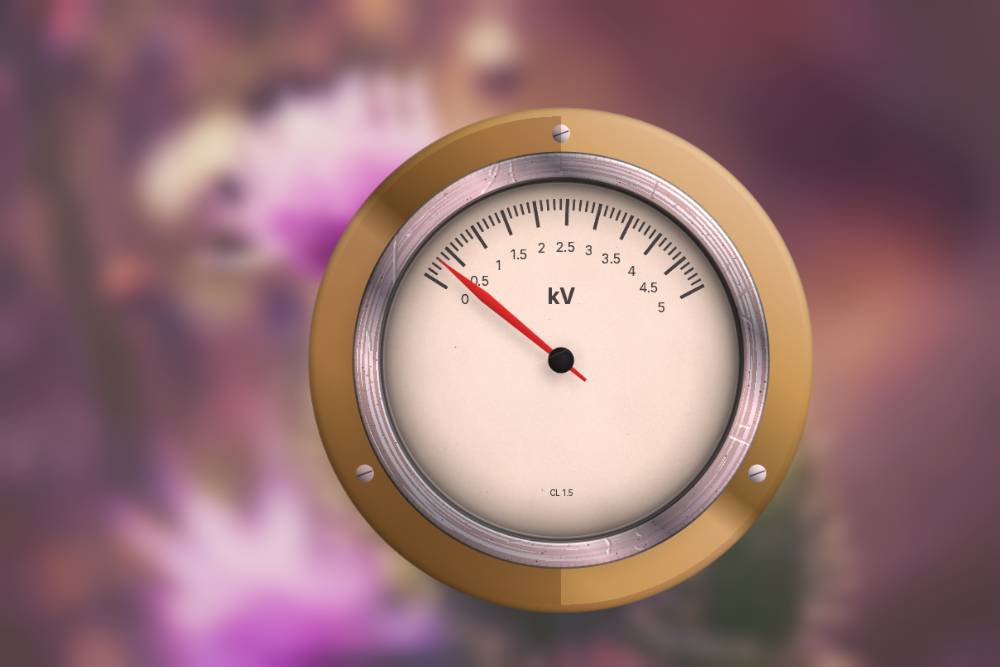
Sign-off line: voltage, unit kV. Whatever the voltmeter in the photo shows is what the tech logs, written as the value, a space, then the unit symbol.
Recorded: 0.3 kV
